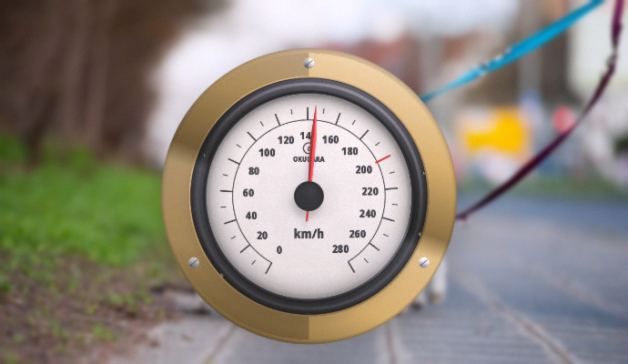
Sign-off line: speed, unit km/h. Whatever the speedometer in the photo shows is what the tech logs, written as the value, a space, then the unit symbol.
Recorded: 145 km/h
